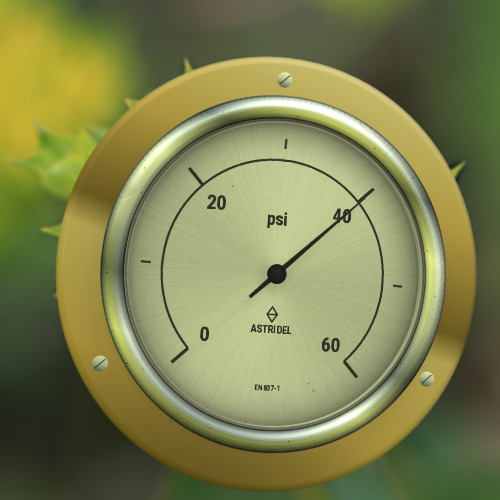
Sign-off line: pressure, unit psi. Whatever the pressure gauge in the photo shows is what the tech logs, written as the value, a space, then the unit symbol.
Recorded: 40 psi
